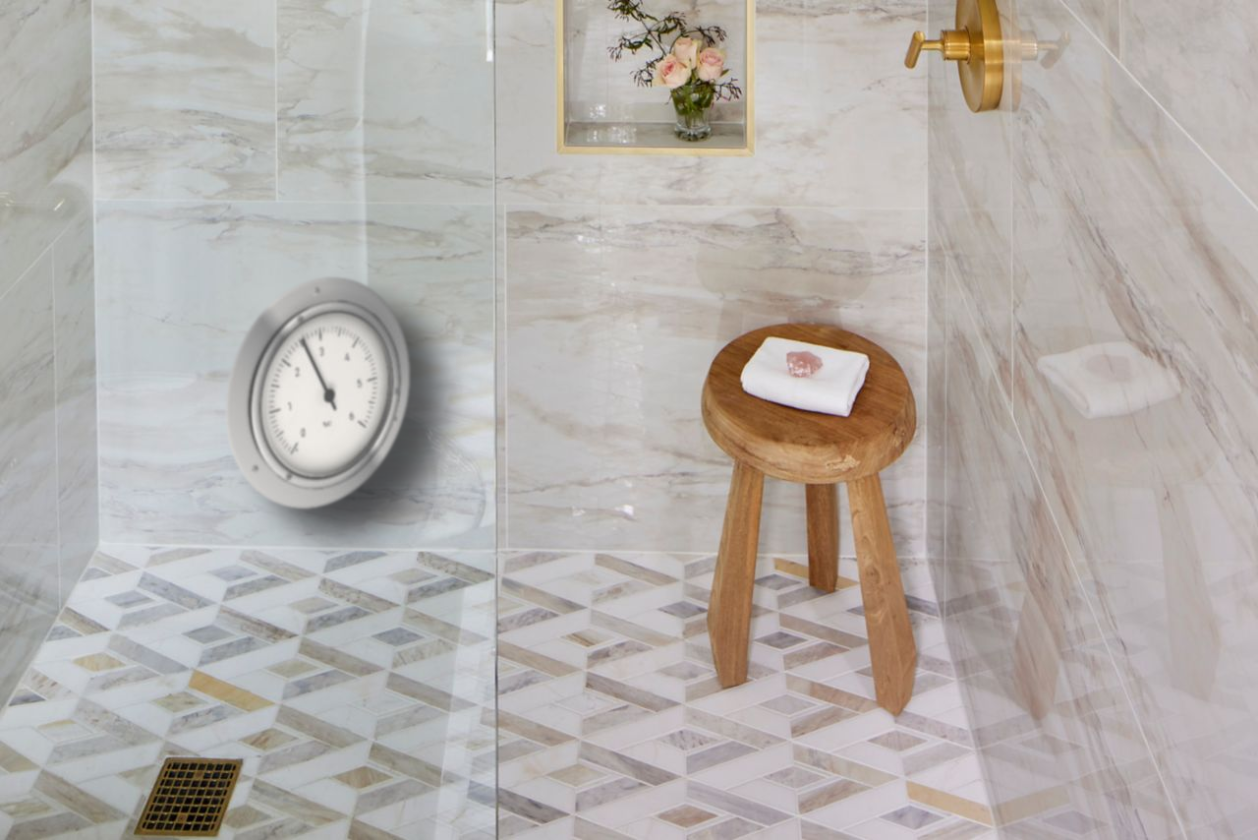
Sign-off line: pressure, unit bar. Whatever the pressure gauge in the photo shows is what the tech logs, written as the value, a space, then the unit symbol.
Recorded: 2.5 bar
